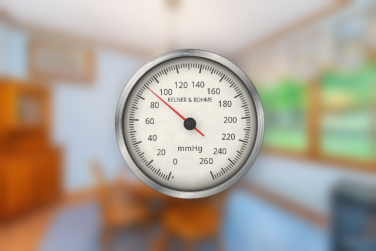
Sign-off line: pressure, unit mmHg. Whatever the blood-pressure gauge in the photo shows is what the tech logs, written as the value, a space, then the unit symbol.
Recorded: 90 mmHg
